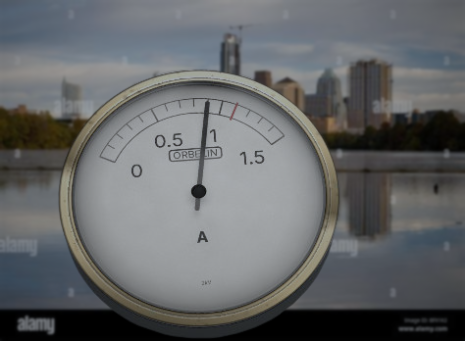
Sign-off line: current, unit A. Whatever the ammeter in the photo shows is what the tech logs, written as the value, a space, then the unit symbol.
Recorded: 0.9 A
